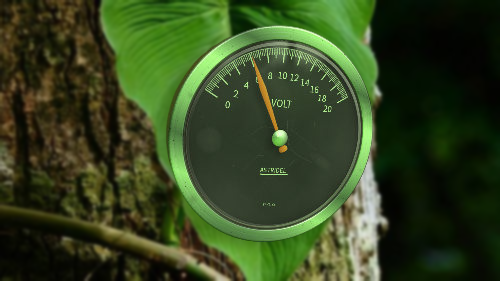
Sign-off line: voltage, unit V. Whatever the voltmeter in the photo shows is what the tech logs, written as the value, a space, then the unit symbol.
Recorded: 6 V
